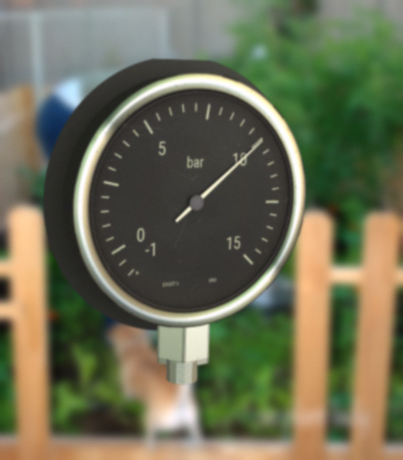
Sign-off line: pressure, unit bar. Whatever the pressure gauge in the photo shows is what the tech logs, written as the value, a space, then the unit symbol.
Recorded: 10 bar
